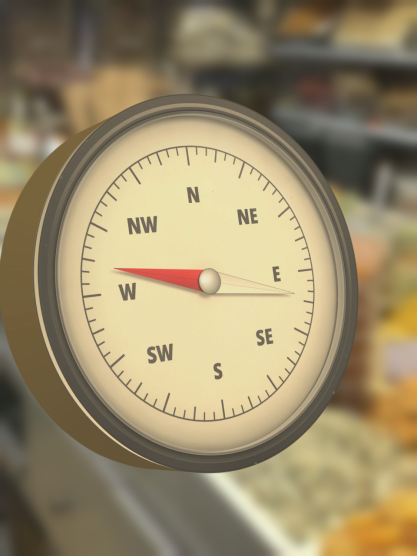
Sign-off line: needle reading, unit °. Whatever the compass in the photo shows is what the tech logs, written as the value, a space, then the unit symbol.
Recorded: 282.5 °
